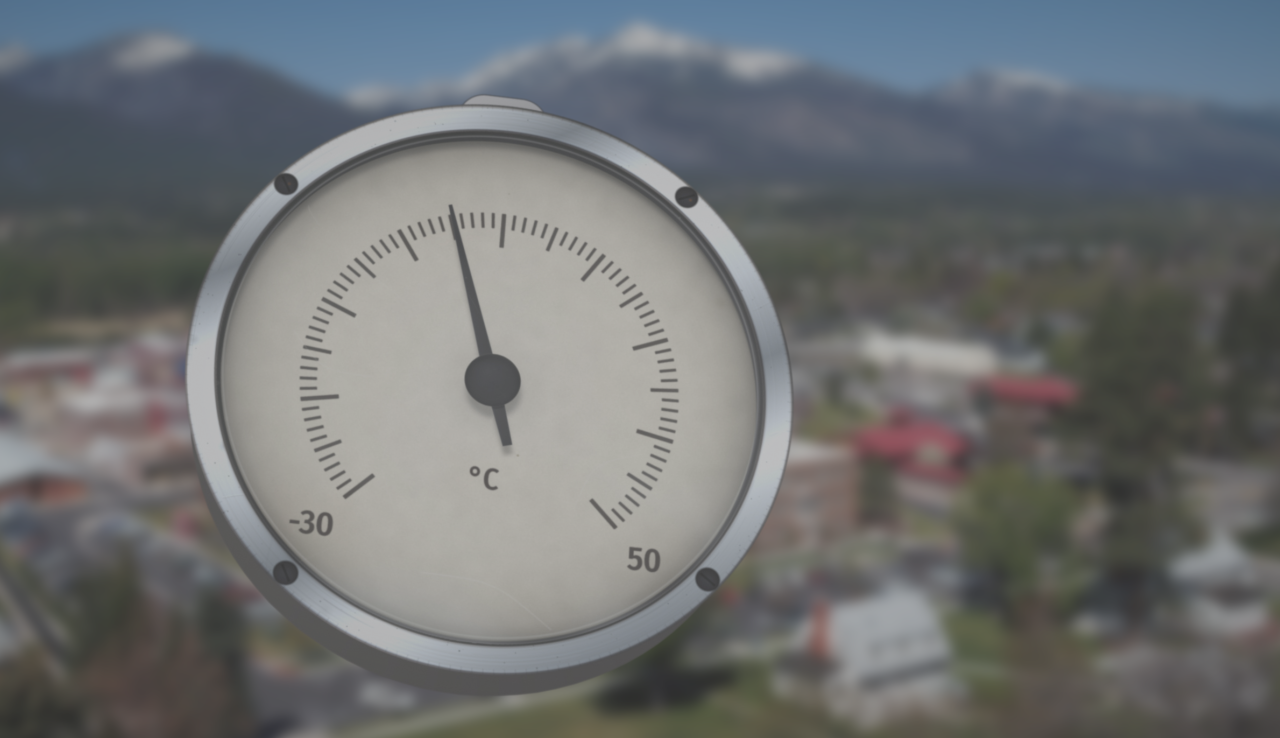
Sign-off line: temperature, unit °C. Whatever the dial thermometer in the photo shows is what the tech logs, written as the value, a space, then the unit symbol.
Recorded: 5 °C
